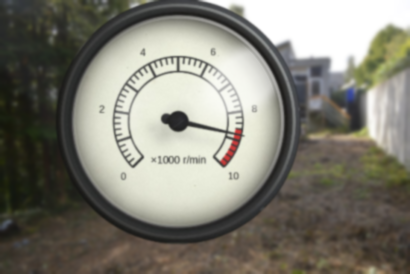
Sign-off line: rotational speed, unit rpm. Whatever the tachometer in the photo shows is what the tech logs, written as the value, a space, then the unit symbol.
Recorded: 8800 rpm
